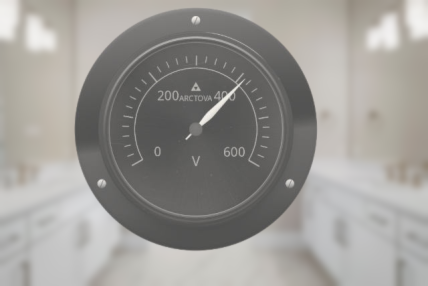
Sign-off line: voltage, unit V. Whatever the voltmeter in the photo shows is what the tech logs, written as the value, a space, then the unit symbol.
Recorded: 410 V
